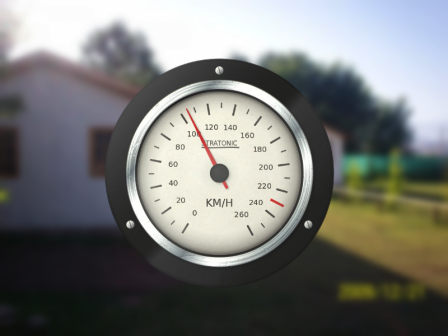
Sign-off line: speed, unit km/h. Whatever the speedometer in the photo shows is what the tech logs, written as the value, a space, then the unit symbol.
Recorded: 105 km/h
